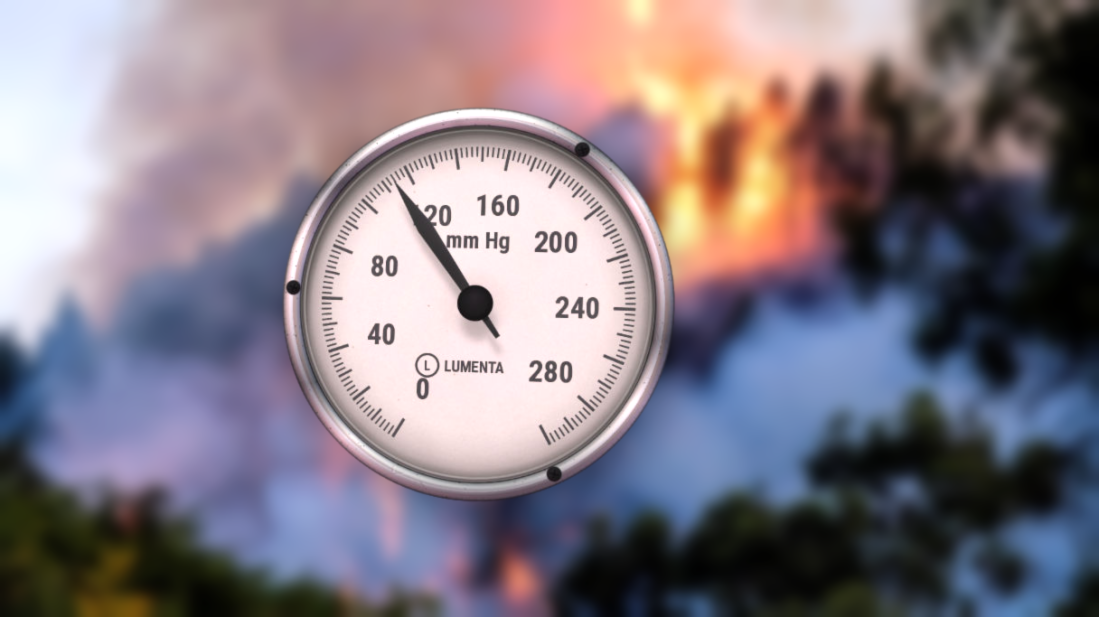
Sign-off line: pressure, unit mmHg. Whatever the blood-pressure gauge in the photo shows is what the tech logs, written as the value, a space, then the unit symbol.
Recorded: 114 mmHg
